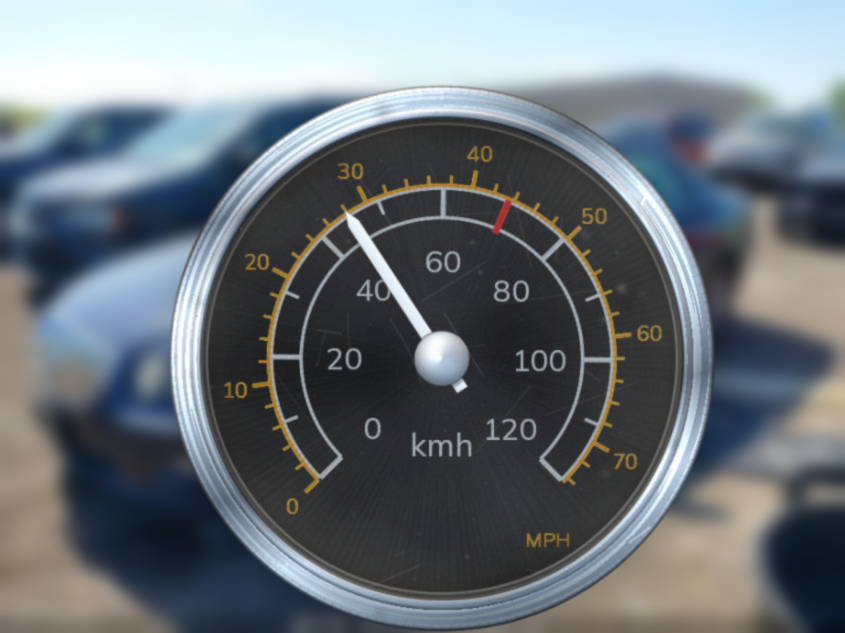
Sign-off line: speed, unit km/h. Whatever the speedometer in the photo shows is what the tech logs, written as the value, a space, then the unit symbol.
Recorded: 45 km/h
